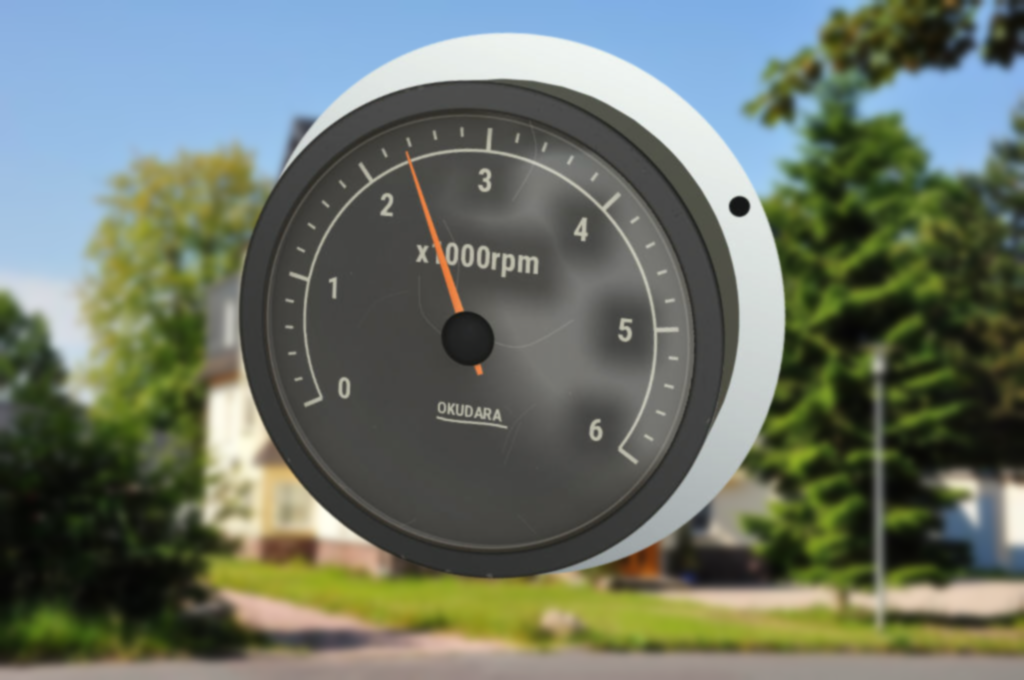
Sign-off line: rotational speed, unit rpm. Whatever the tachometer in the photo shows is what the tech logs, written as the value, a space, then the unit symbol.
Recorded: 2400 rpm
